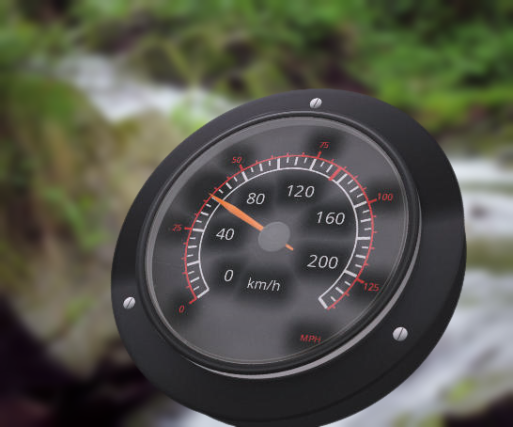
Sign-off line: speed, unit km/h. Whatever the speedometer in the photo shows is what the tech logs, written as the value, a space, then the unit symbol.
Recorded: 60 km/h
